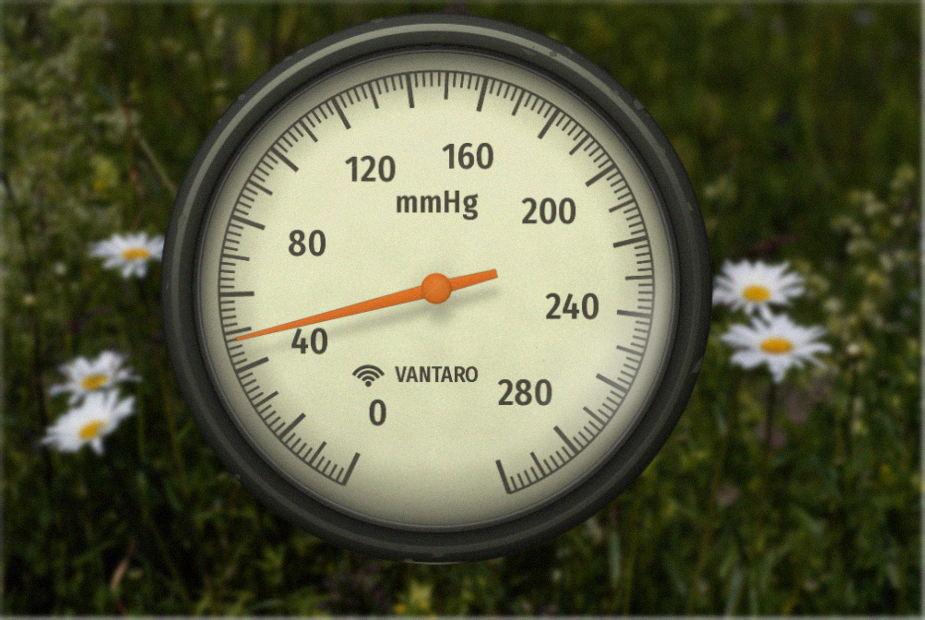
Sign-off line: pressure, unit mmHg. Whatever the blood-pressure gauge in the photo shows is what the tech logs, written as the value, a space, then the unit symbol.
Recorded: 48 mmHg
